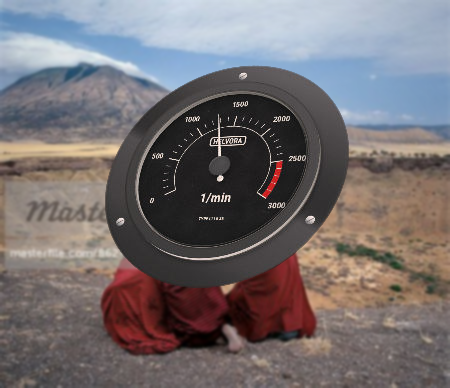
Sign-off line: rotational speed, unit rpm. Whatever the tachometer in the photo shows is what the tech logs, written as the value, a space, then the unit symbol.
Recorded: 1300 rpm
